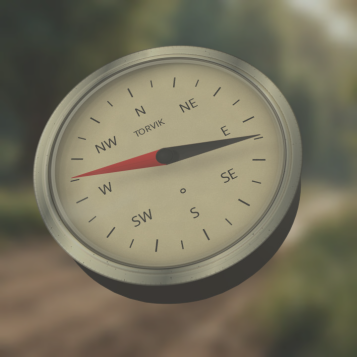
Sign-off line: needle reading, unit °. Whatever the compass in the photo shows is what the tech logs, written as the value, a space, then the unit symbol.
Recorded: 285 °
